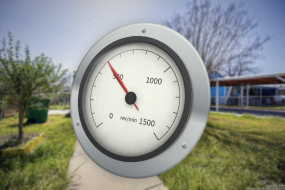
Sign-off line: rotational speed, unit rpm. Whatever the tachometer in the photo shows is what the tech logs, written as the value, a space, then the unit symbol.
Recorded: 500 rpm
